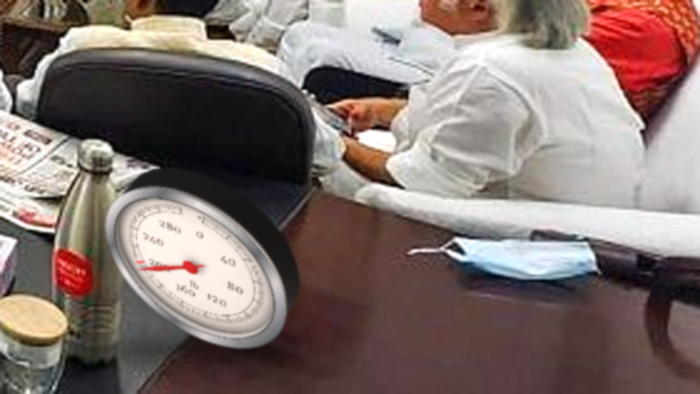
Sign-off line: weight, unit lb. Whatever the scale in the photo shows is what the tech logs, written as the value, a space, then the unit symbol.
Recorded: 200 lb
